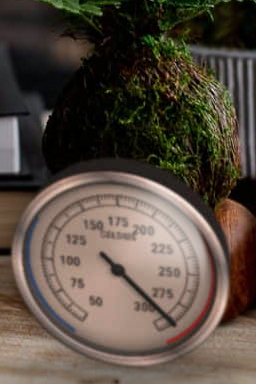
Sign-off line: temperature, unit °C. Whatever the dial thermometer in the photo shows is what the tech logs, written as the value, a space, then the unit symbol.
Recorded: 287.5 °C
